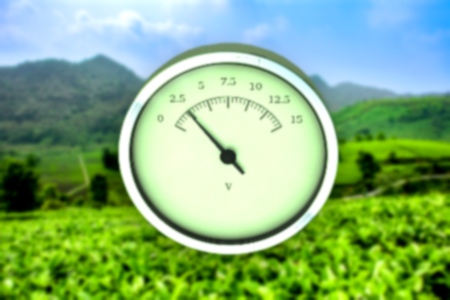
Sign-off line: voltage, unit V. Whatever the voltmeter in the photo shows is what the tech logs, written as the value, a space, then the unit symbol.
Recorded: 2.5 V
